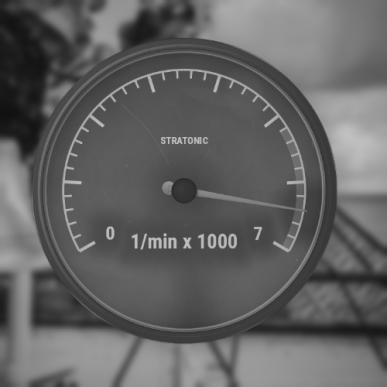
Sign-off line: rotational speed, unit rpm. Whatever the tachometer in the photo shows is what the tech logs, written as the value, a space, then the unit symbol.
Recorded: 6400 rpm
